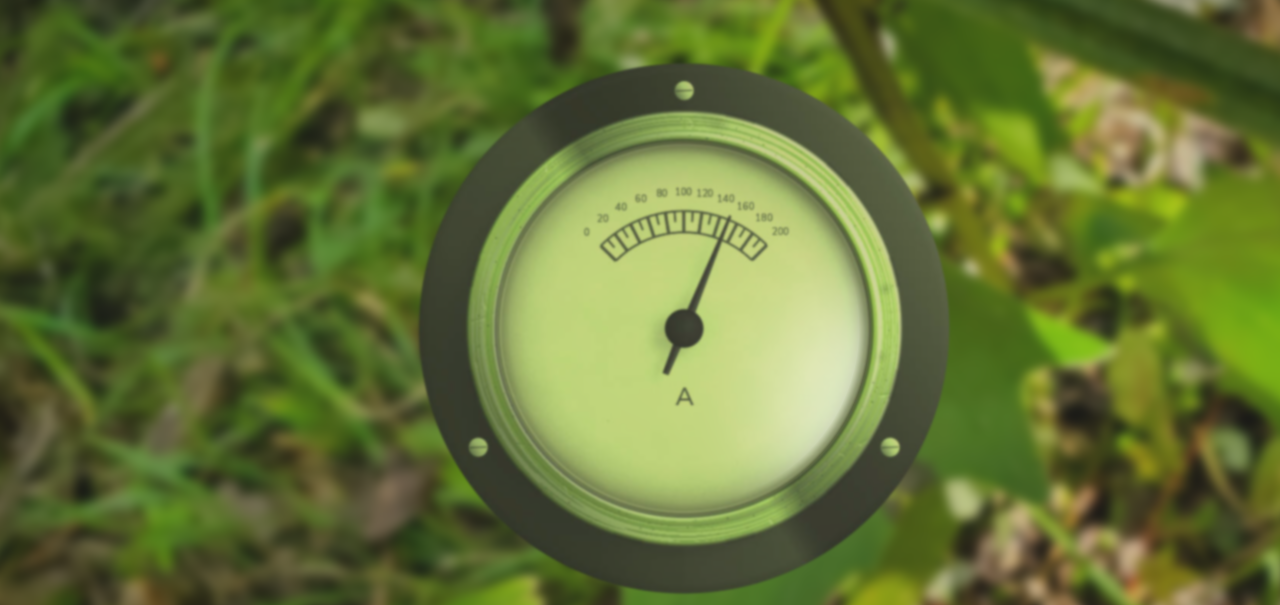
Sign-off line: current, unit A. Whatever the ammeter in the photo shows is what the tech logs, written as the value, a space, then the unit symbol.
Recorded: 150 A
